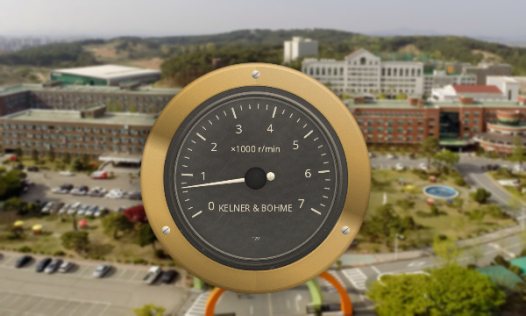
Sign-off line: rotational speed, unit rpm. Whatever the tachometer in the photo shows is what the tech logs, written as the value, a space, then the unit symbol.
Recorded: 700 rpm
